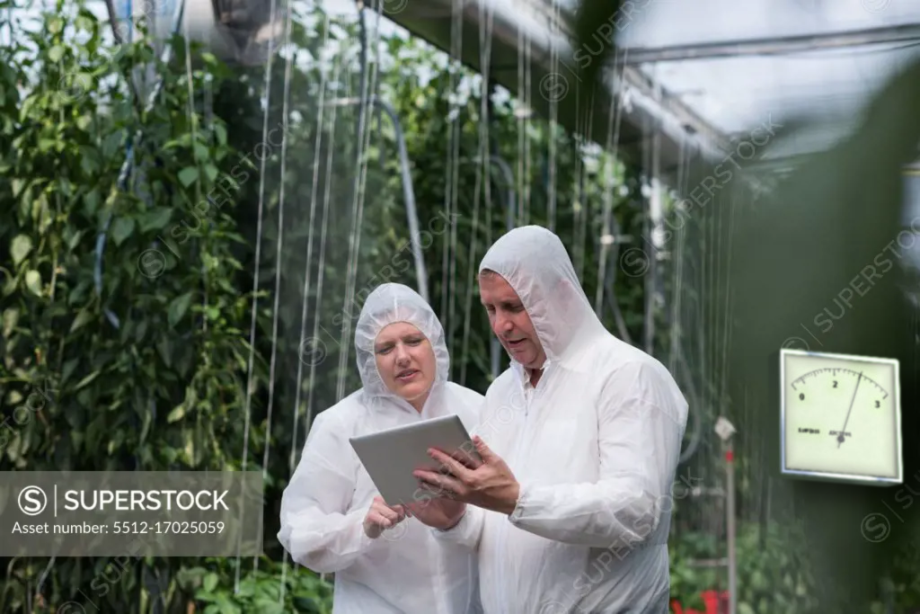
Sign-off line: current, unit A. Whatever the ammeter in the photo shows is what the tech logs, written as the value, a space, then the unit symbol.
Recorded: 2.5 A
